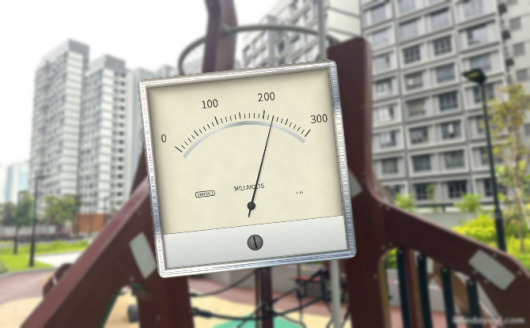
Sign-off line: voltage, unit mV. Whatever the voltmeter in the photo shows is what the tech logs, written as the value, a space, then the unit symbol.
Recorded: 220 mV
